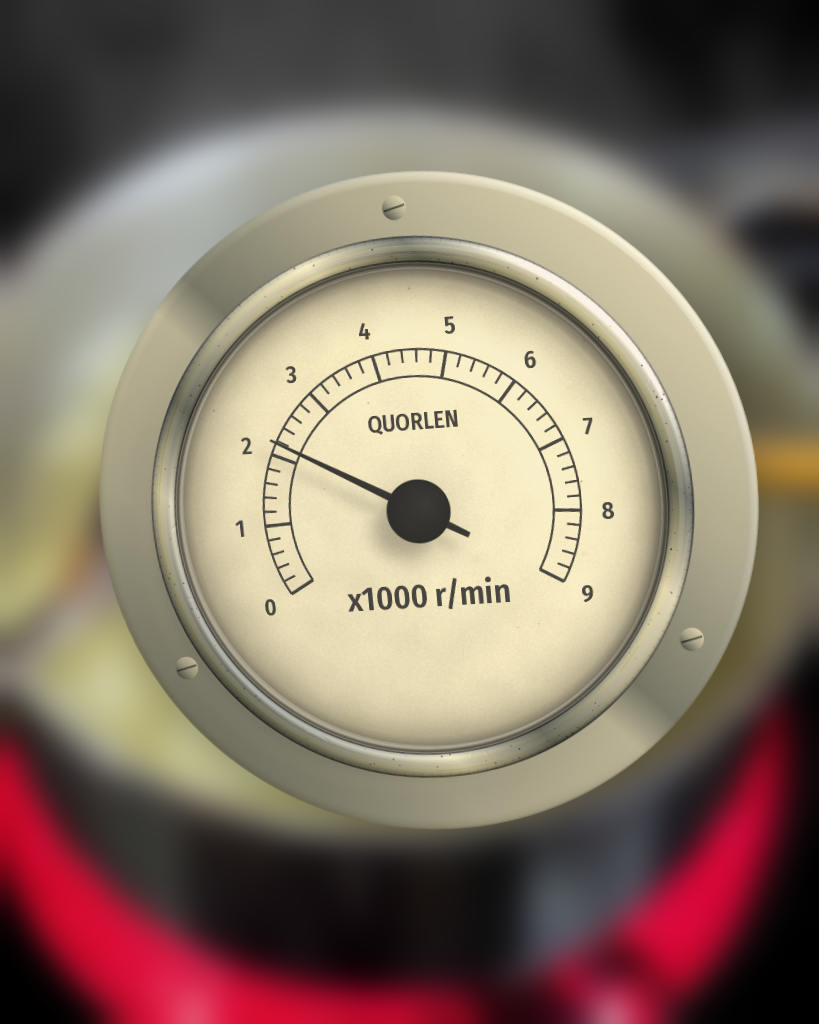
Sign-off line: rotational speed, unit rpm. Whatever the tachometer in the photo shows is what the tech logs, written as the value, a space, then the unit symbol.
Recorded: 2200 rpm
